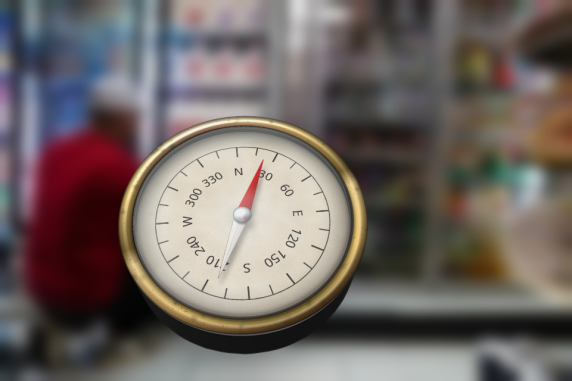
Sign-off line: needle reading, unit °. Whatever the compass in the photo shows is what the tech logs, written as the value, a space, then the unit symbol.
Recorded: 22.5 °
